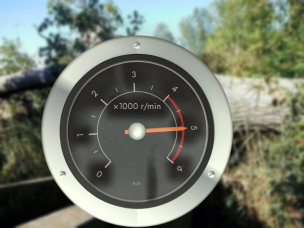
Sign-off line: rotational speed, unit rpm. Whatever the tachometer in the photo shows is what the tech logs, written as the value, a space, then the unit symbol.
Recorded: 5000 rpm
